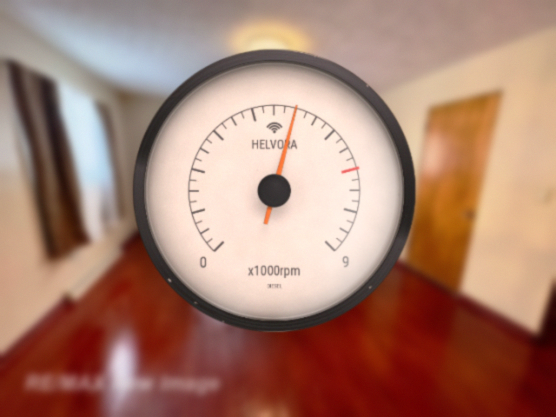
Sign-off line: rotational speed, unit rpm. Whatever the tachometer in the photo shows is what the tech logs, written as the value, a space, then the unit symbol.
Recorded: 5000 rpm
